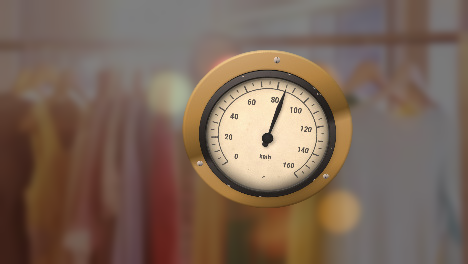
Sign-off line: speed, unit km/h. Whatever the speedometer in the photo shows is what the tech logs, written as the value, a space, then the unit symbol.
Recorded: 85 km/h
